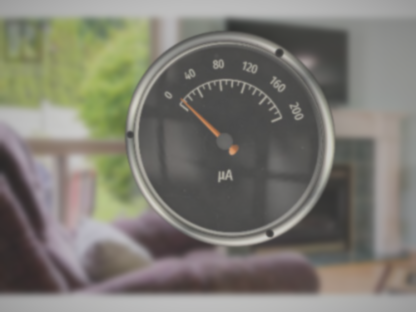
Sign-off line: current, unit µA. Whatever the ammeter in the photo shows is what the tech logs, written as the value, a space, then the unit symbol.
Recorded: 10 µA
